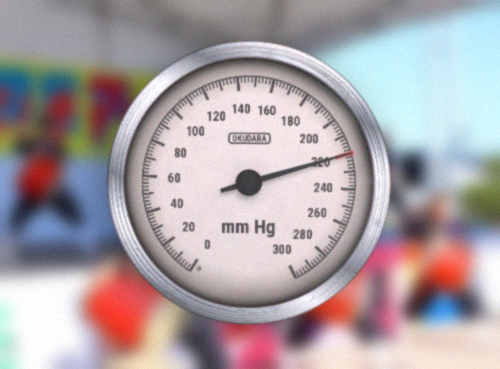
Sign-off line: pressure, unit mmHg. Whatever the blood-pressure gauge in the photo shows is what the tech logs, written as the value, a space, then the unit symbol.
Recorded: 220 mmHg
